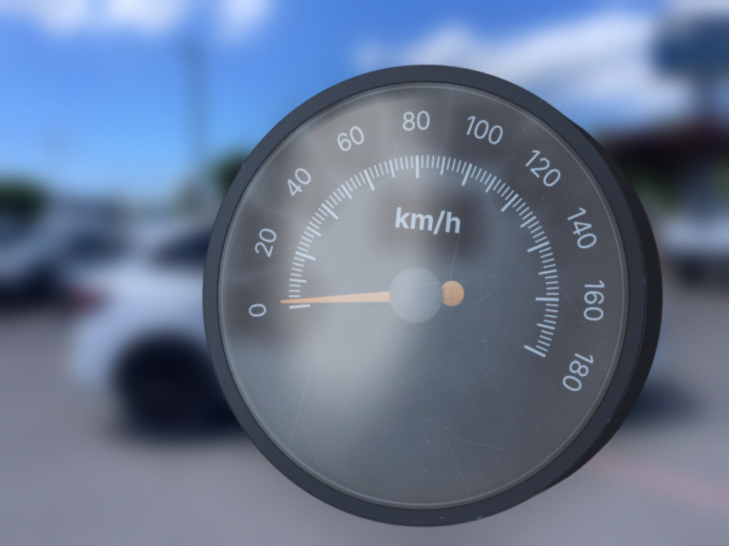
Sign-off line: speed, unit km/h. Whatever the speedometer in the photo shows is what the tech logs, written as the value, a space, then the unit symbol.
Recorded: 2 km/h
